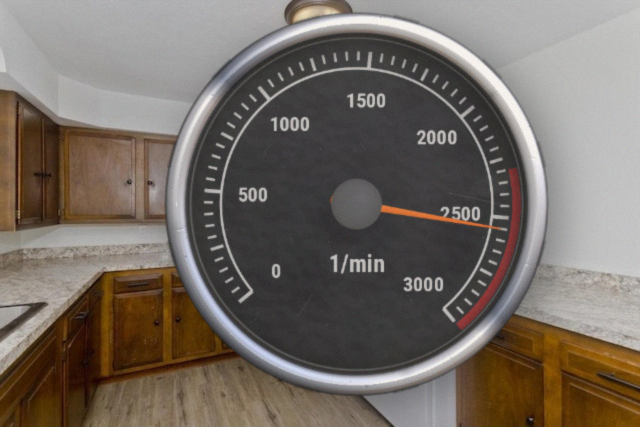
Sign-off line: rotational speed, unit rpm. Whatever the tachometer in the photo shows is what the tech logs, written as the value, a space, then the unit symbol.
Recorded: 2550 rpm
